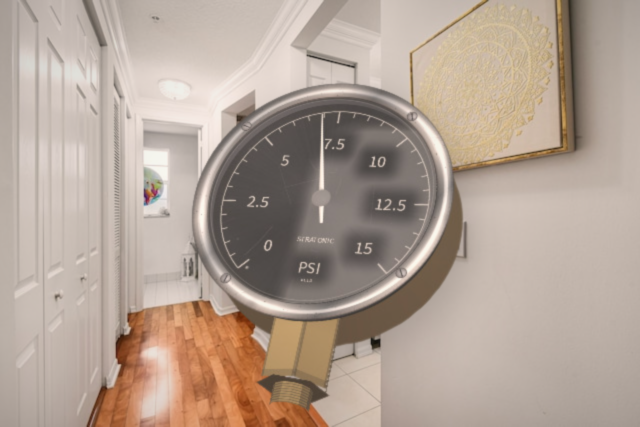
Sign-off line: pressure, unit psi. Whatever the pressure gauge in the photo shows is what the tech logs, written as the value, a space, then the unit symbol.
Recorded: 7 psi
